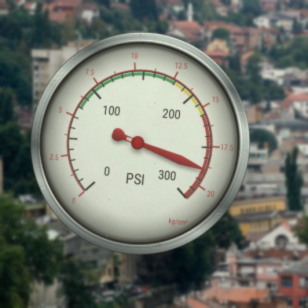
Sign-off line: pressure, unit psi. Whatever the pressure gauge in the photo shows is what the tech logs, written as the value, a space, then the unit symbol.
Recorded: 270 psi
